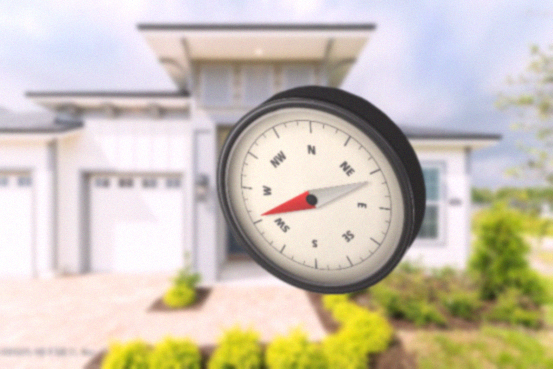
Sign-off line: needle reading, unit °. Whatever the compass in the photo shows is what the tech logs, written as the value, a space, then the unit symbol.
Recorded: 245 °
